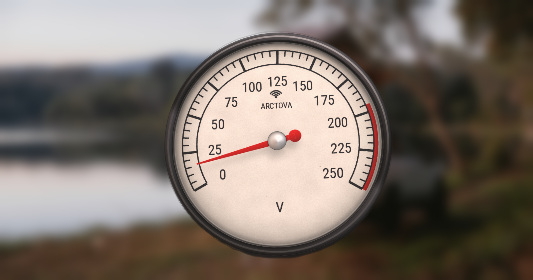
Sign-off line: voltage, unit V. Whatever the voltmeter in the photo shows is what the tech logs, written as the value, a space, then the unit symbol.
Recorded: 15 V
